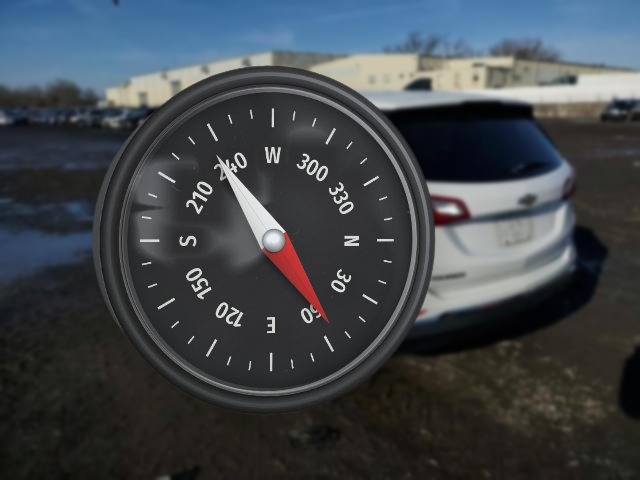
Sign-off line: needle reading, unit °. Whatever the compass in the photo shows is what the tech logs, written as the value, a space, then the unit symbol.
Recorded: 55 °
